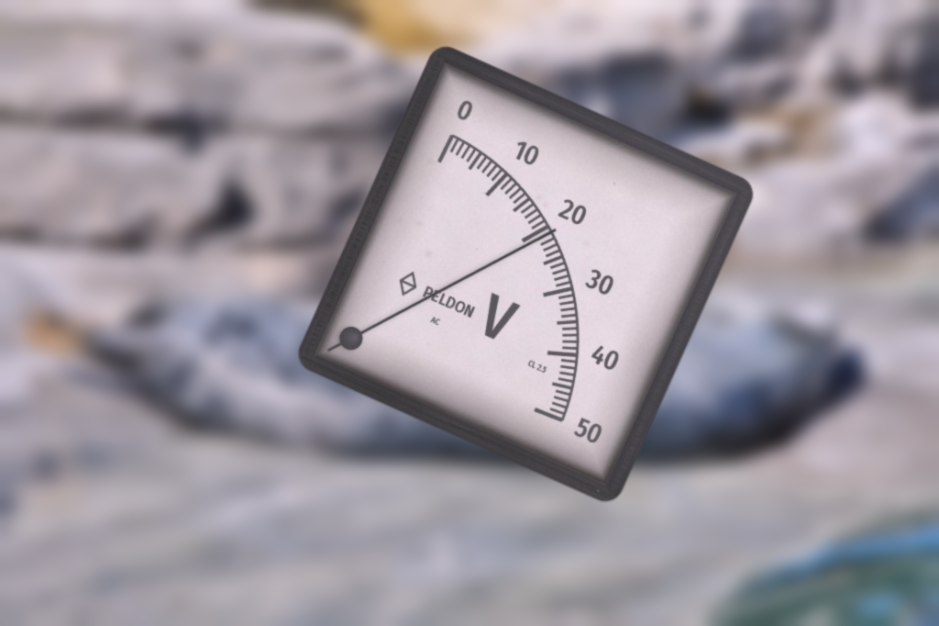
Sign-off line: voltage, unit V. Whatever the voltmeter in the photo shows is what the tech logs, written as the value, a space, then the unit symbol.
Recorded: 21 V
